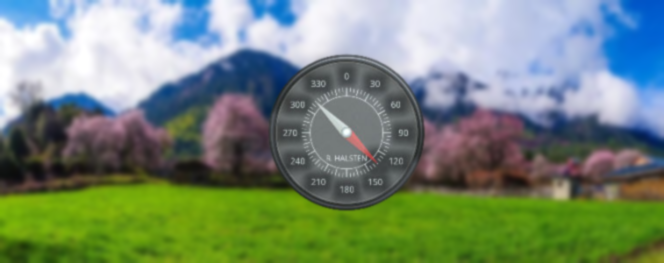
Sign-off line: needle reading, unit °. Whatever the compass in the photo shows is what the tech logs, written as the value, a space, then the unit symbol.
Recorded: 135 °
